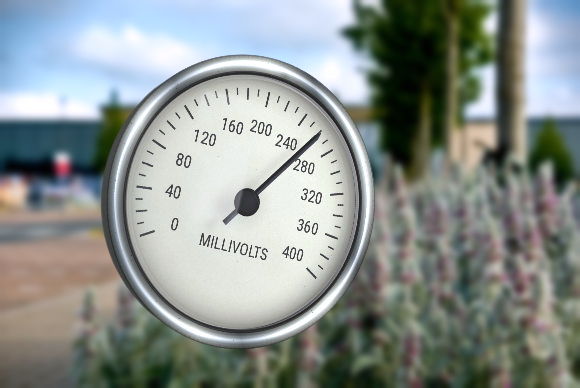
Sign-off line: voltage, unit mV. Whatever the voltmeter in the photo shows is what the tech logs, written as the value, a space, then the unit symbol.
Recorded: 260 mV
